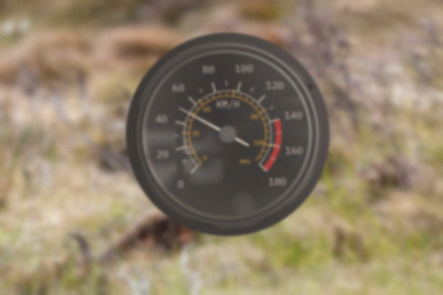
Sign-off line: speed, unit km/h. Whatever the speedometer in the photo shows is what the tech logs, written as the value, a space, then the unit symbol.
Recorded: 50 km/h
